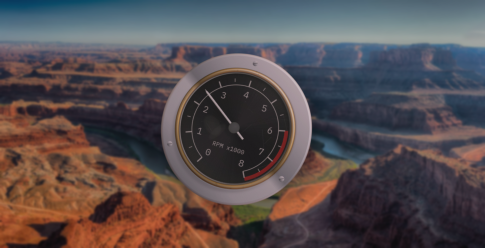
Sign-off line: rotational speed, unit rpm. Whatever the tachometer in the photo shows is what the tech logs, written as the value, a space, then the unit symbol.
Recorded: 2500 rpm
